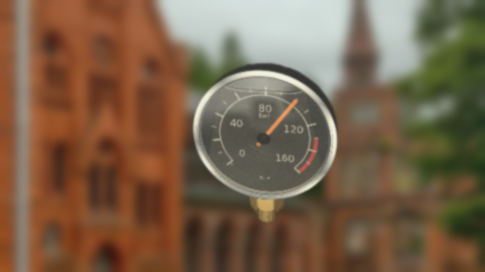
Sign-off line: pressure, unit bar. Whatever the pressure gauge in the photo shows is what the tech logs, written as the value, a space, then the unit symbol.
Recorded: 100 bar
